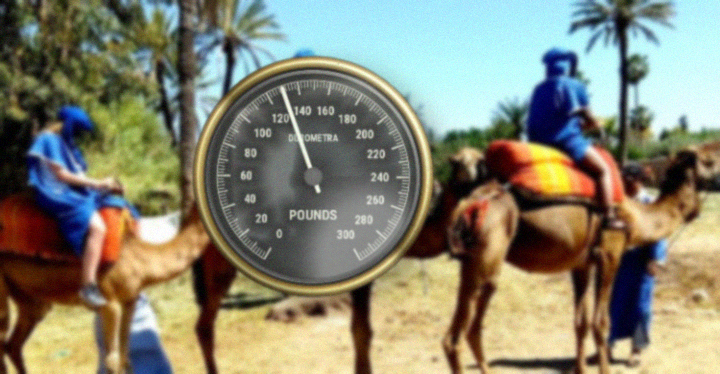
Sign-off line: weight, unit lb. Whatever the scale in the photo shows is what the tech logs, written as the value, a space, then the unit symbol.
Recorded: 130 lb
